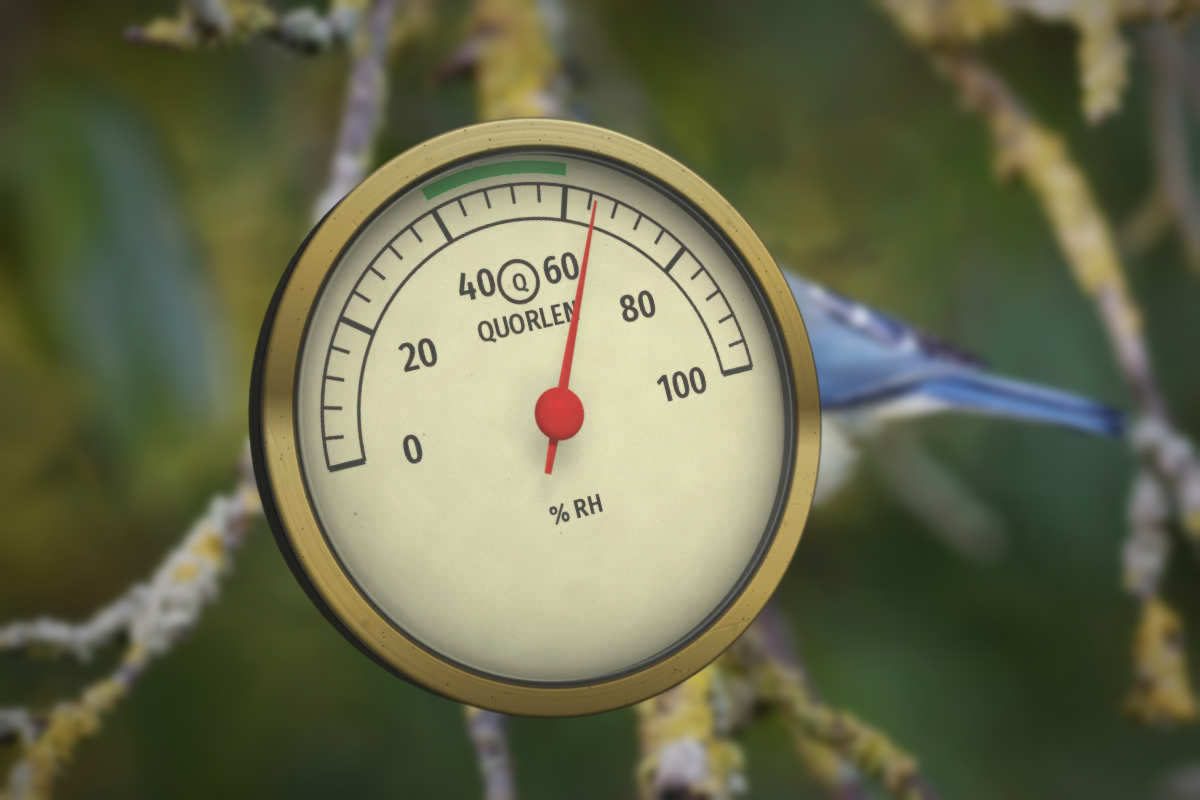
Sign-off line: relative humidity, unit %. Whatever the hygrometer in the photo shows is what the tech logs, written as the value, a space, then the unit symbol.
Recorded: 64 %
